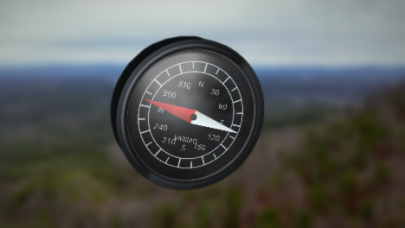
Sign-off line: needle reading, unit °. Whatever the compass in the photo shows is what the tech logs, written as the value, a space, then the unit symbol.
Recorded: 277.5 °
